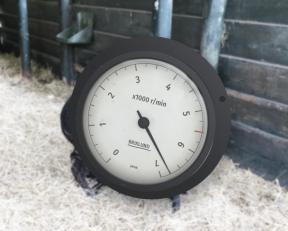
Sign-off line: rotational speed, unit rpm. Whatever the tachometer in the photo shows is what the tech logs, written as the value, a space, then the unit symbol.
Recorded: 6750 rpm
